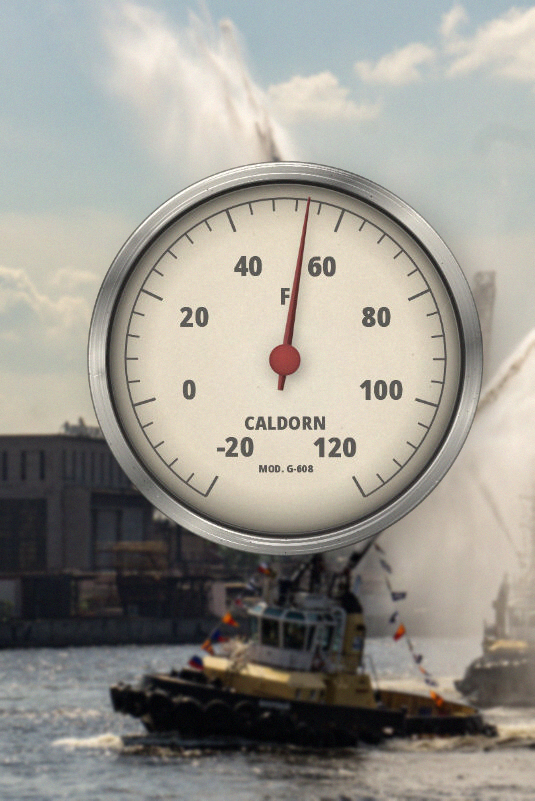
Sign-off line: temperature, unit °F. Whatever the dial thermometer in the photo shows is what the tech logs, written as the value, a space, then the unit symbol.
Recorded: 54 °F
